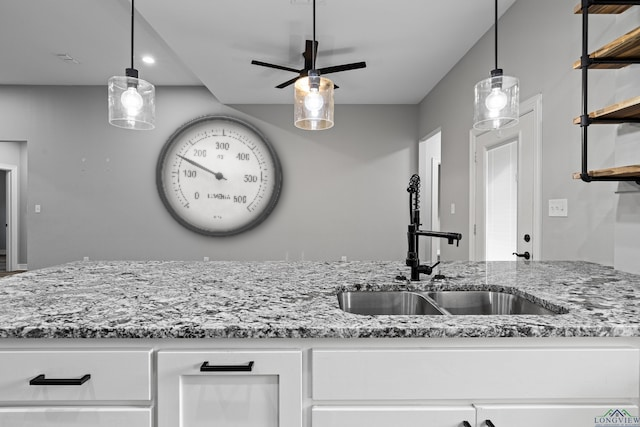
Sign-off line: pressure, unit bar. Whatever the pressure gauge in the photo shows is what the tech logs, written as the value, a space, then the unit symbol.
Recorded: 150 bar
